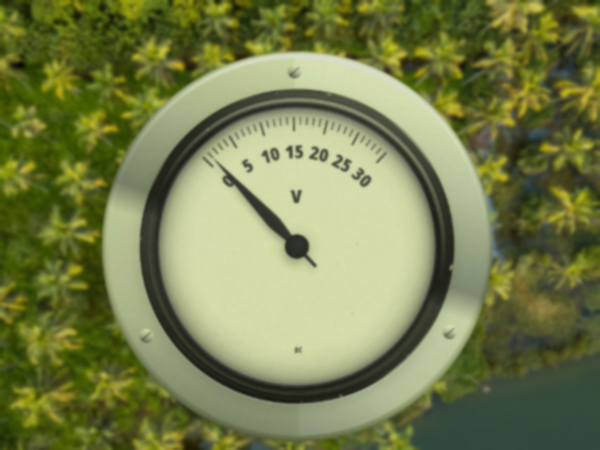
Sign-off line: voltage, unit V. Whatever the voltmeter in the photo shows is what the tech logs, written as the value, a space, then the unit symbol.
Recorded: 1 V
